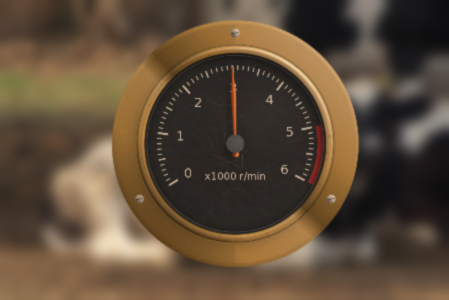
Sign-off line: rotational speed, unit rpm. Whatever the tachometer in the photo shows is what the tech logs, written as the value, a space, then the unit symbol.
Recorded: 3000 rpm
